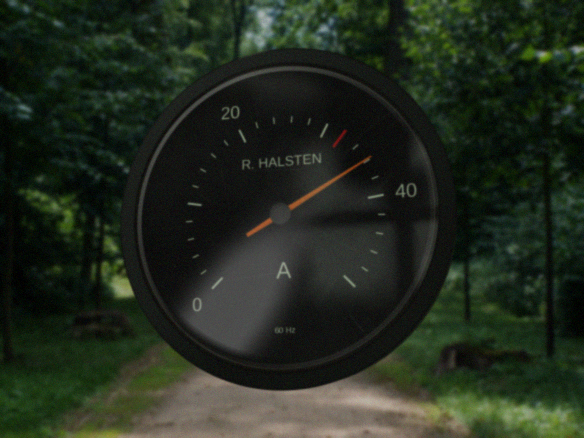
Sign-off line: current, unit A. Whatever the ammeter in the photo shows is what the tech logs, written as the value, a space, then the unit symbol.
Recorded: 36 A
